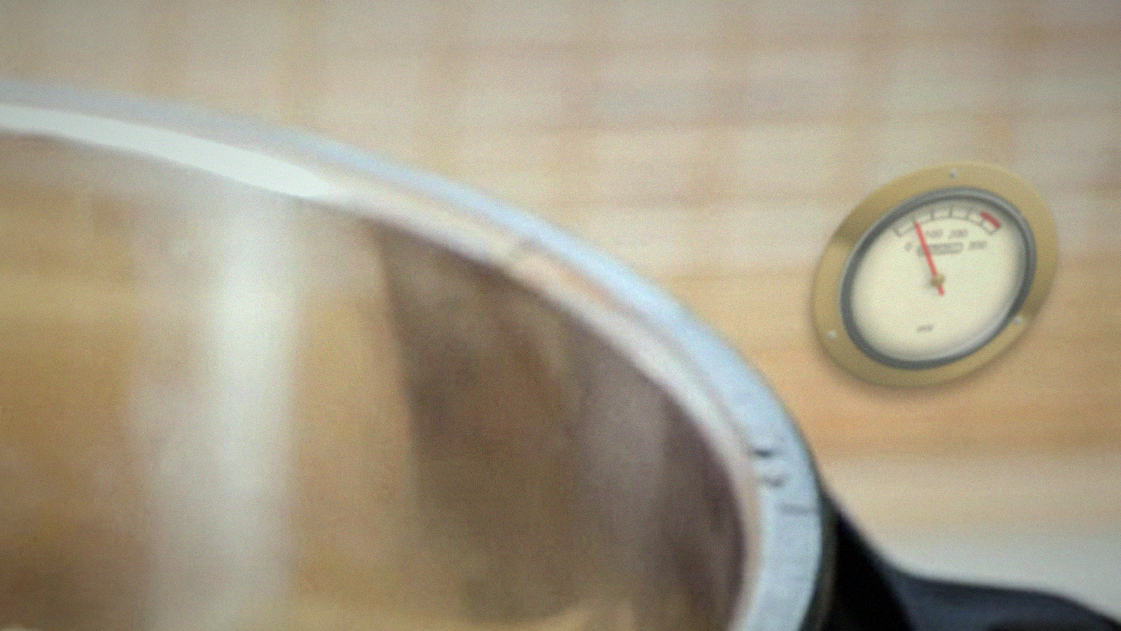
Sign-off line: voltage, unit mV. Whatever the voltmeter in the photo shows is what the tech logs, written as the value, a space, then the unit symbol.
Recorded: 50 mV
